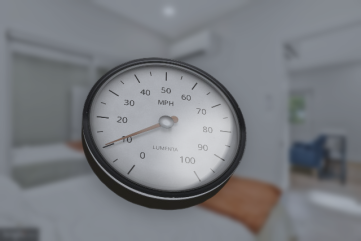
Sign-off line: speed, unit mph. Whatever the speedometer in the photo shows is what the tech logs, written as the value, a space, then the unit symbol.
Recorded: 10 mph
